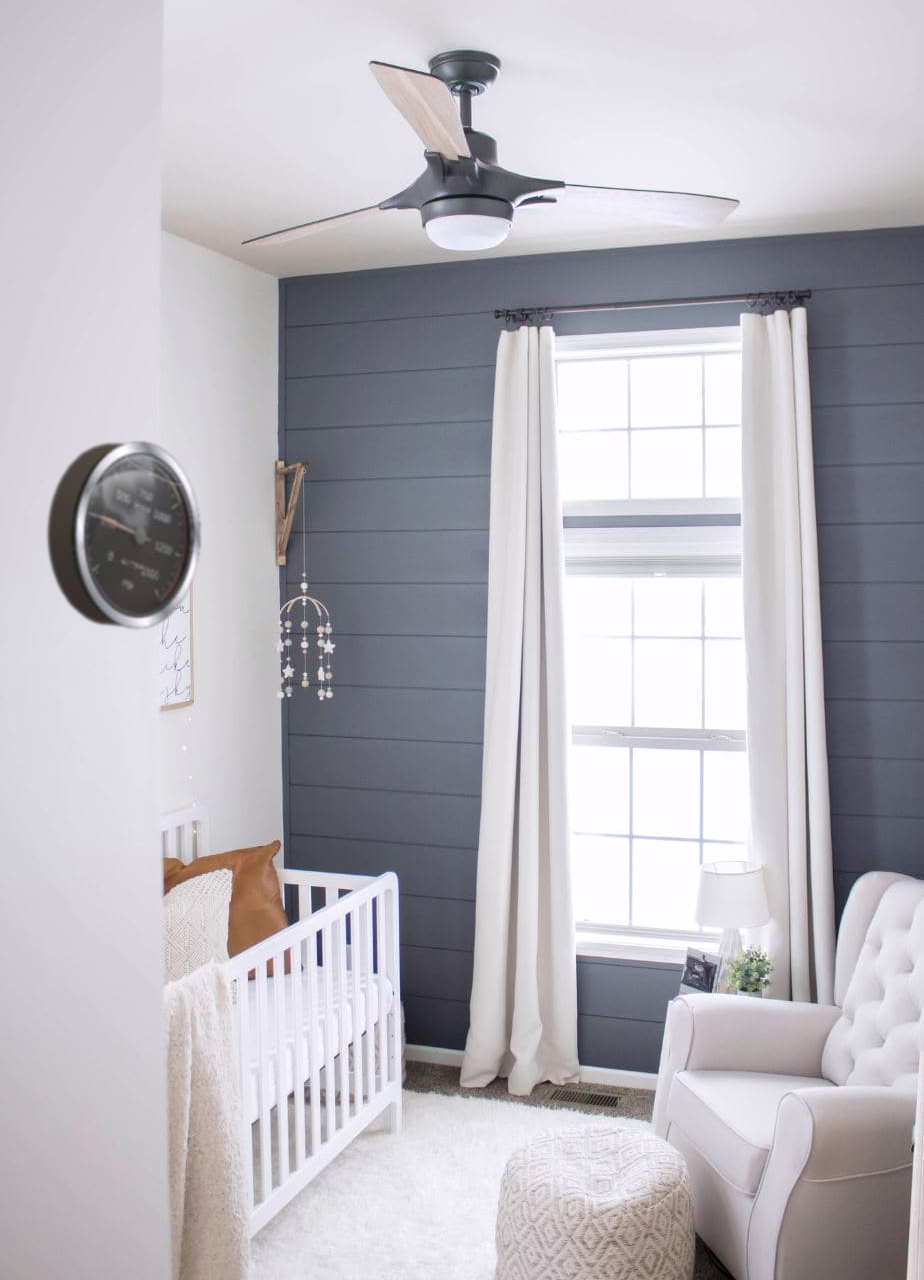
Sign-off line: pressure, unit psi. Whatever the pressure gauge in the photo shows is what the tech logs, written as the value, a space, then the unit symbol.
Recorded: 250 psi
